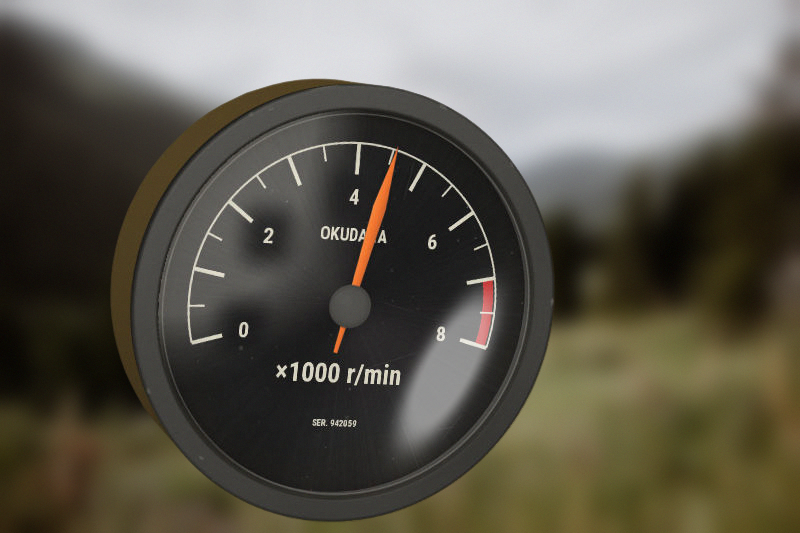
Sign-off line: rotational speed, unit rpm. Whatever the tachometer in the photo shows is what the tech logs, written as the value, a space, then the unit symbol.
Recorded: 4500 rpm
